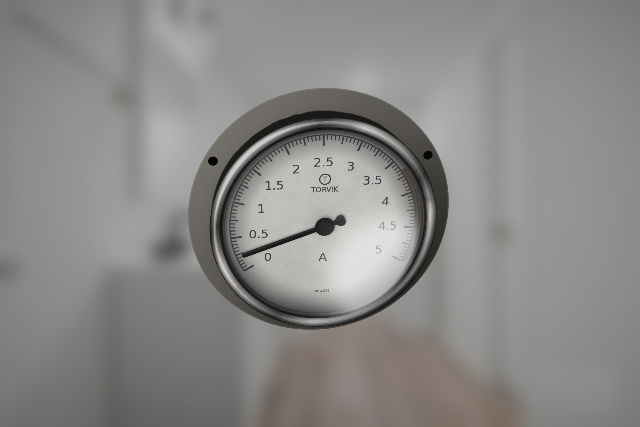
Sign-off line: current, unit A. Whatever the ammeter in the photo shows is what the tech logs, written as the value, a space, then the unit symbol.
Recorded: 0.25 A
